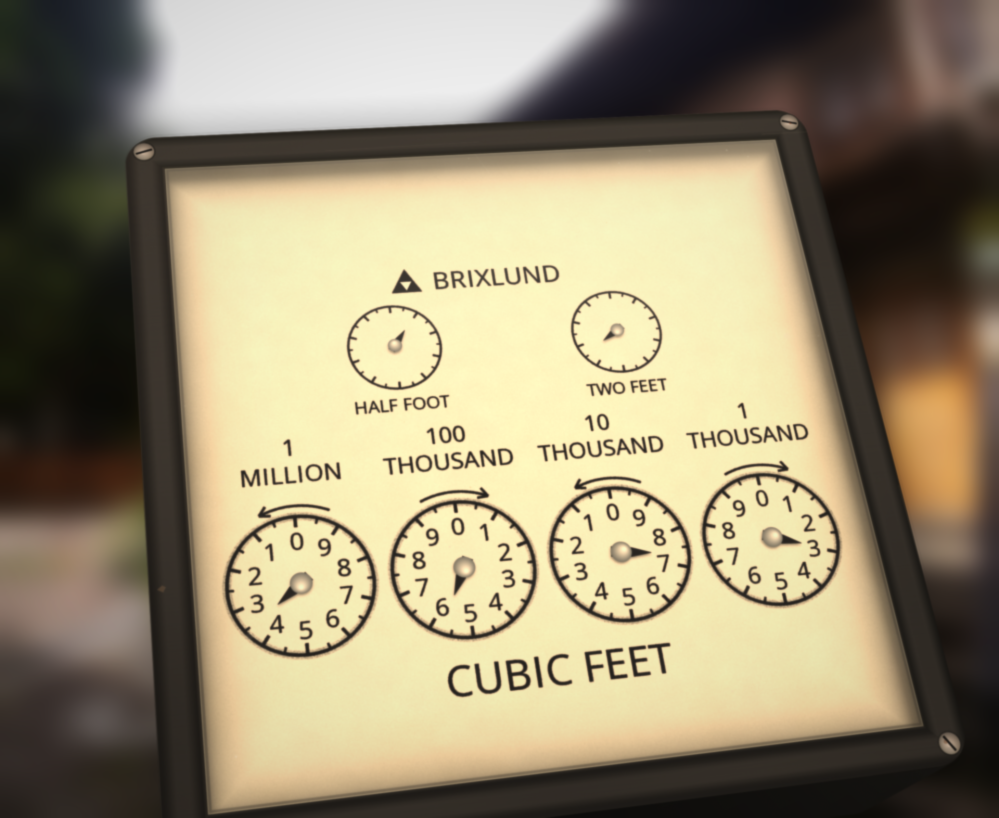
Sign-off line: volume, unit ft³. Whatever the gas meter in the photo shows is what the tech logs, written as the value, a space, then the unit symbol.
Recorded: 357300 ft³
